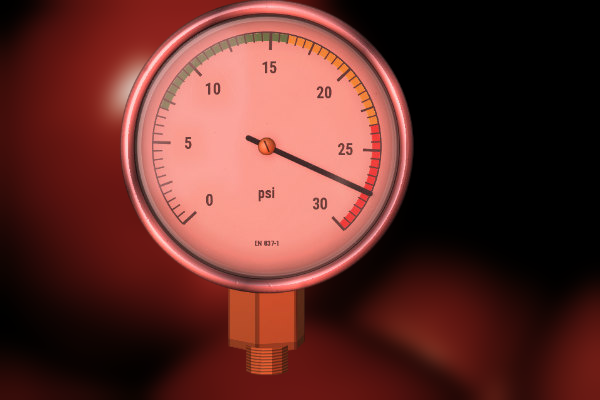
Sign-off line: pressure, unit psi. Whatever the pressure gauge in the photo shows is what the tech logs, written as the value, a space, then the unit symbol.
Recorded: 27.5 psi
